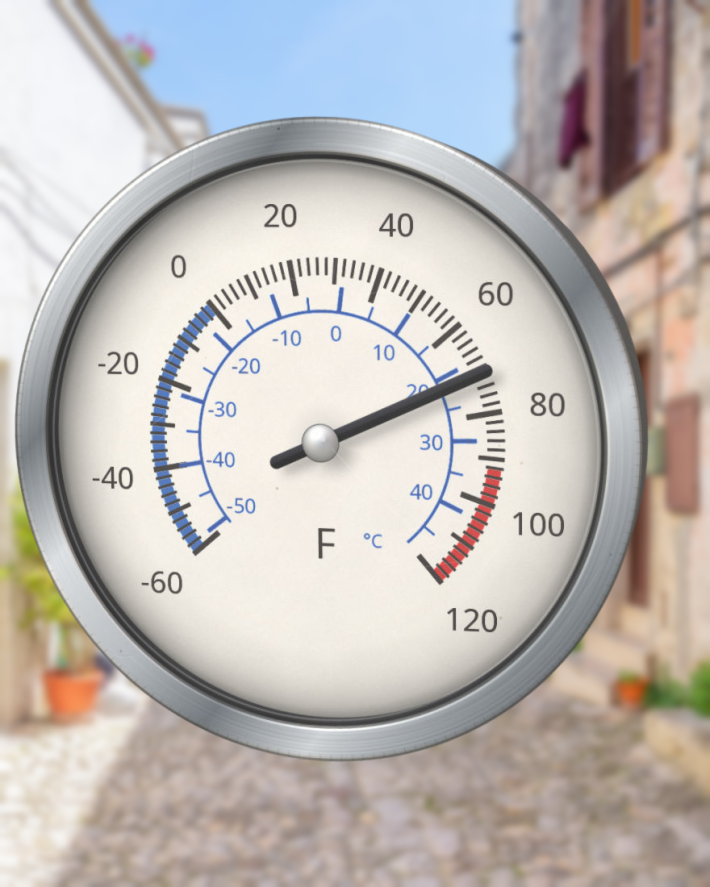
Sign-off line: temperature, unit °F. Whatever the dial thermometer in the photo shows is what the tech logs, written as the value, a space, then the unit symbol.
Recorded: 71 °F
